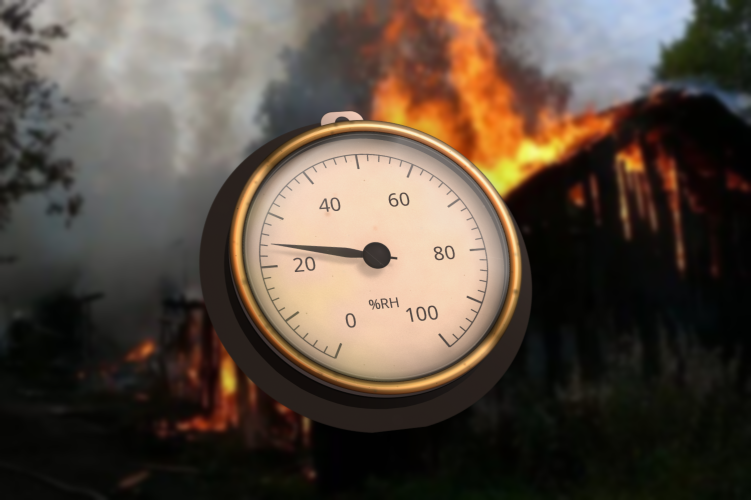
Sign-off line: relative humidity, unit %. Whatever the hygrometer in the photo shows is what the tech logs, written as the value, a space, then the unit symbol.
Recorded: 24 %
